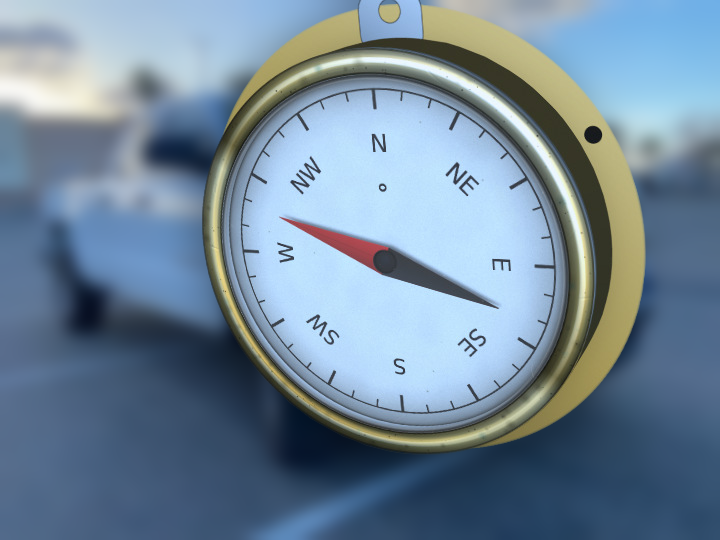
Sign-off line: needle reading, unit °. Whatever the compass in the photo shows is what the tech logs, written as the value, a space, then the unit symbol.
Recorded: 290 °
